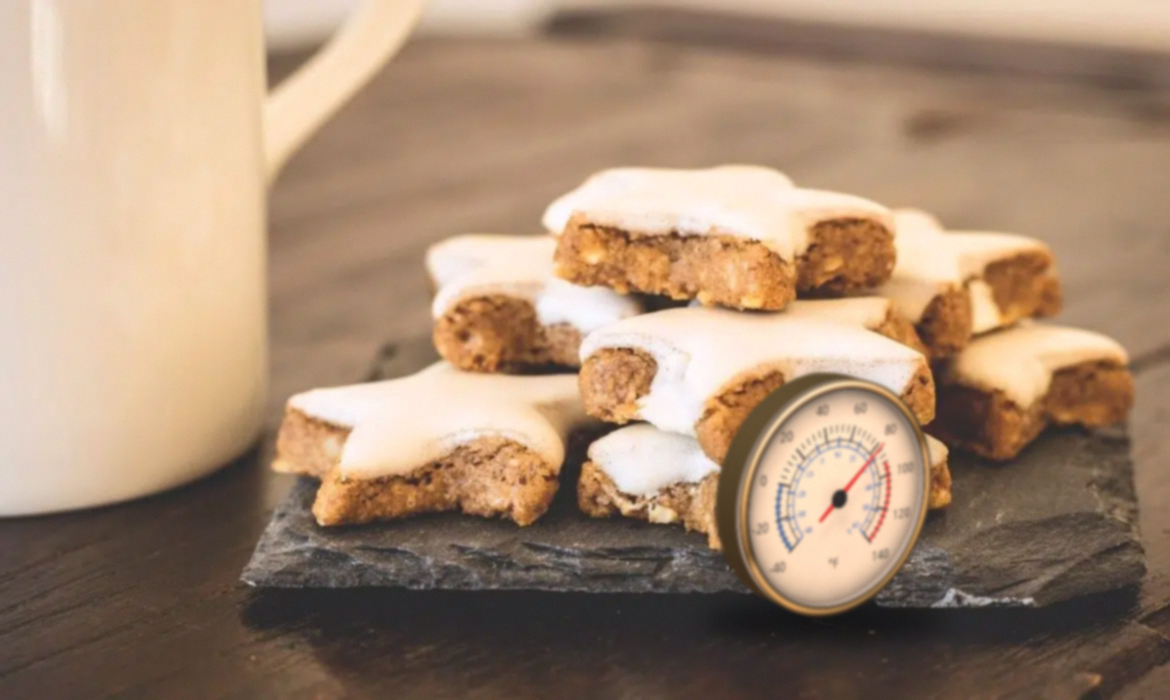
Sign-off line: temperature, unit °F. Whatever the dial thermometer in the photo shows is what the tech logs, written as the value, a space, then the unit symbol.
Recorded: 80 °F
